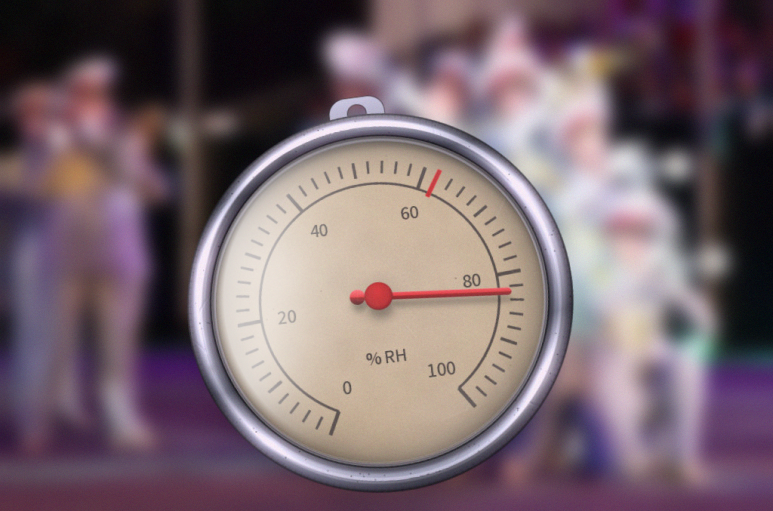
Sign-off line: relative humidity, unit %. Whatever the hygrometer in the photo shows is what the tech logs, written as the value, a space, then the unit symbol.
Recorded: 83 %
